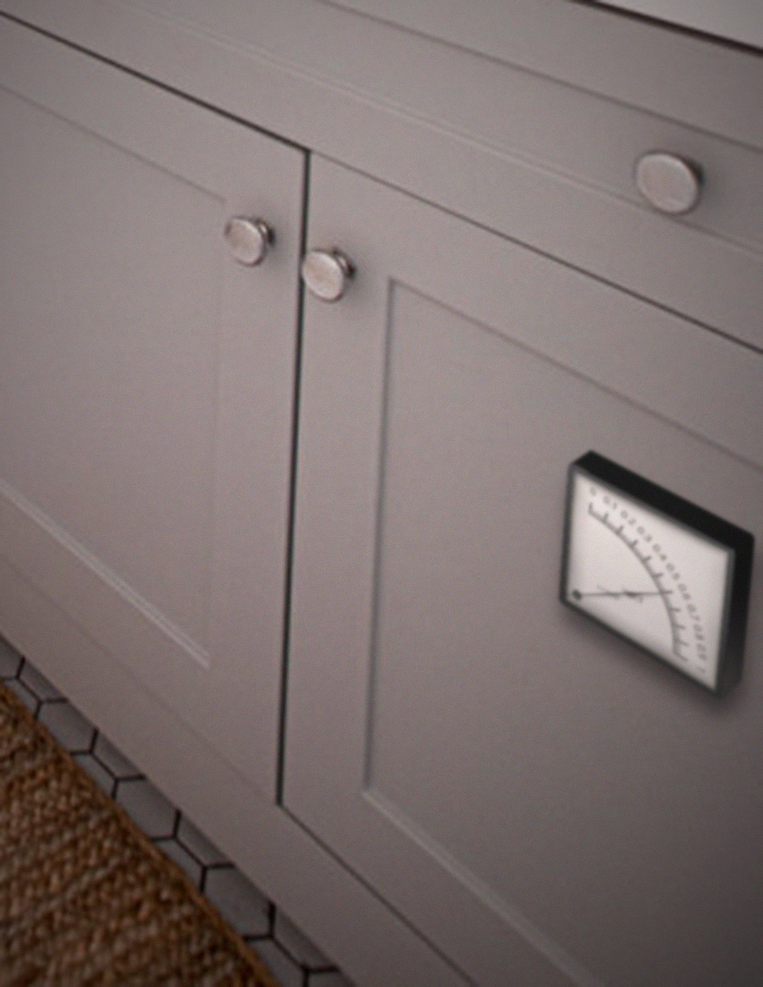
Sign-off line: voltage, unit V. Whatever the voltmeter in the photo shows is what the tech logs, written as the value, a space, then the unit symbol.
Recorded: 0.6 V
